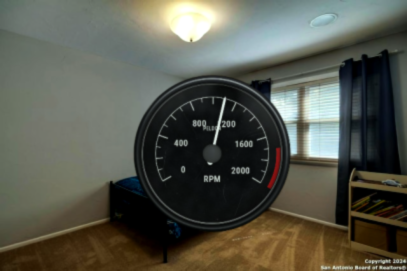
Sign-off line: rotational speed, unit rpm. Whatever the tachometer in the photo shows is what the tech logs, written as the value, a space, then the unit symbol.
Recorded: 1100 rpm
